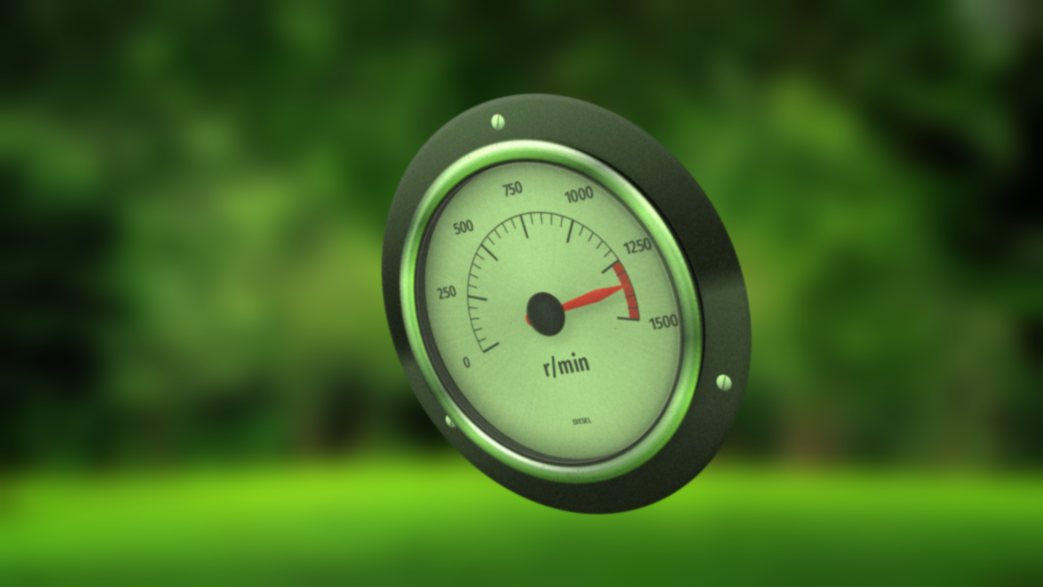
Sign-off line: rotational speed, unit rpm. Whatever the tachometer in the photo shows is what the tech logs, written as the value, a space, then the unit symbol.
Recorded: 1350 rpm
